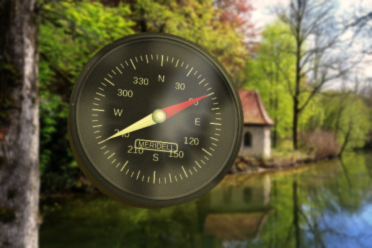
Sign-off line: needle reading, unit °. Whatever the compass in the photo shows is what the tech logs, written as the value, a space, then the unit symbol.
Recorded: 60 °
